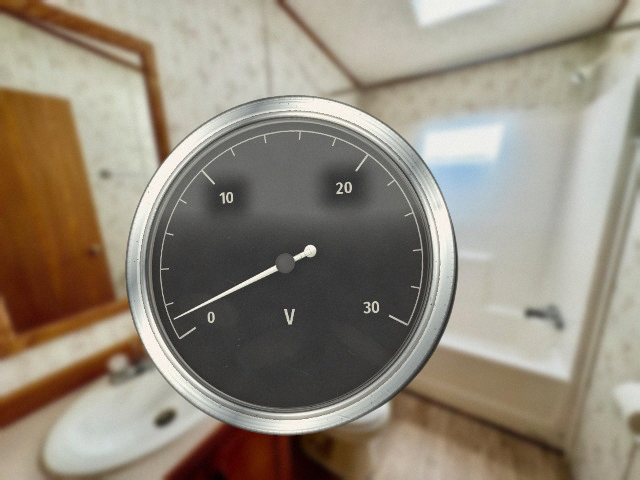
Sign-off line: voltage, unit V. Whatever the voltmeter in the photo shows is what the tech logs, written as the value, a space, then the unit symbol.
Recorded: 1 V
